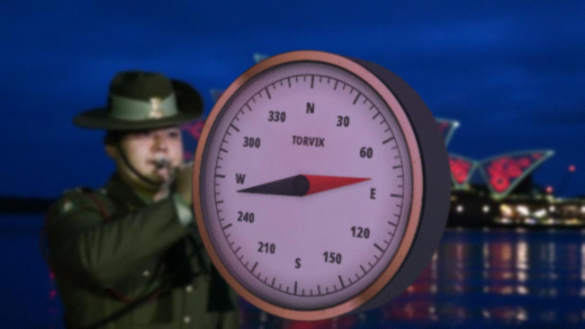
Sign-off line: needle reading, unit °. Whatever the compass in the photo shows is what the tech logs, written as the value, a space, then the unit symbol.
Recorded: 80 °
